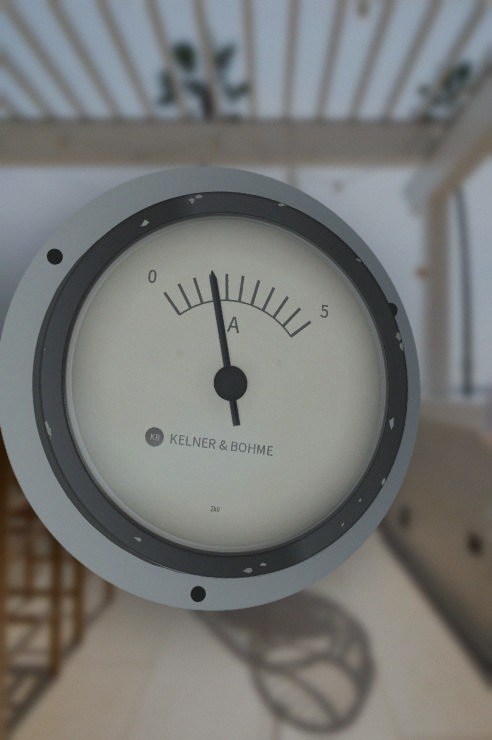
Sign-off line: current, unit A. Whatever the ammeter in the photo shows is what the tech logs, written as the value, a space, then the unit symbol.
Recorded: 1.5 A
